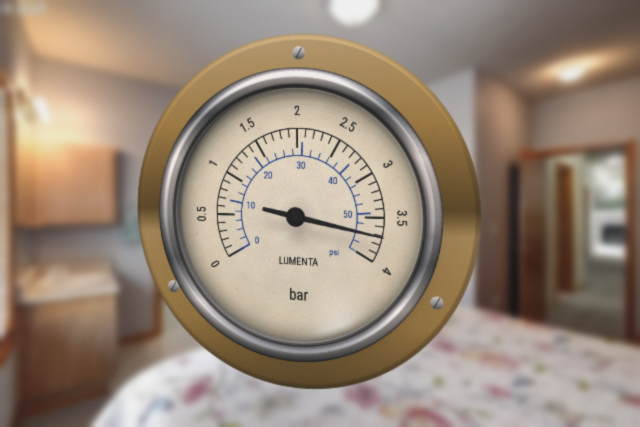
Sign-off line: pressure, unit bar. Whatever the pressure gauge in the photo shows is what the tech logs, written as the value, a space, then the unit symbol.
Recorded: 3.7 bar
